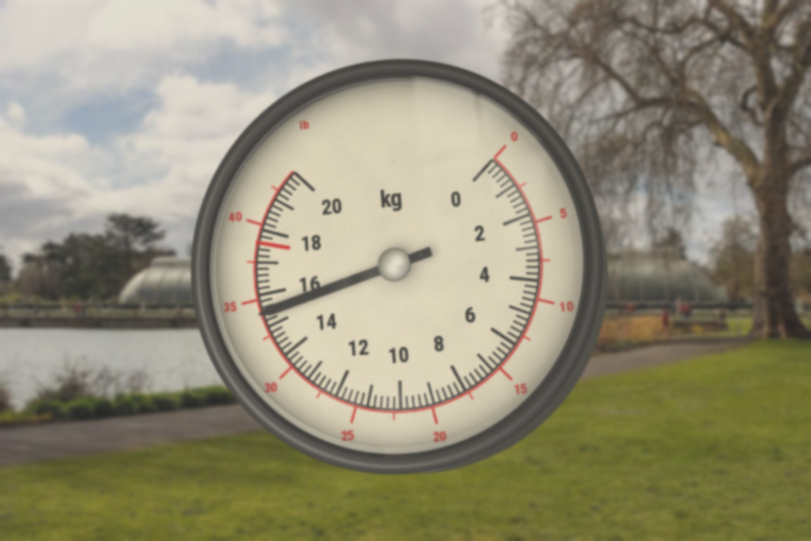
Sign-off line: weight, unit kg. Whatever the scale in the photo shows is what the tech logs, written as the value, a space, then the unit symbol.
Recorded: 15.4 kg
